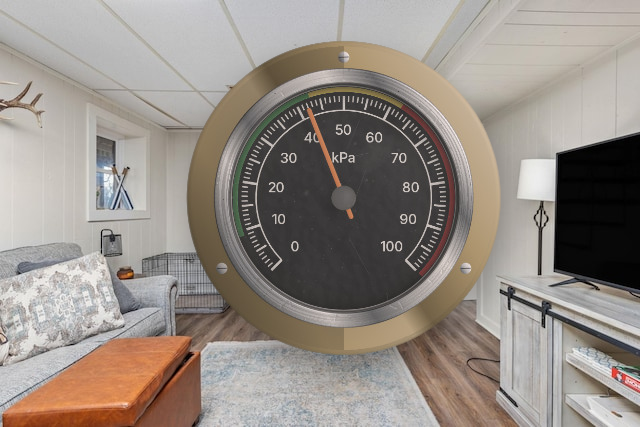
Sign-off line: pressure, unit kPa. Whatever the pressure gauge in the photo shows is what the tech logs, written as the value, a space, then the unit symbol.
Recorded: 42 kPa
